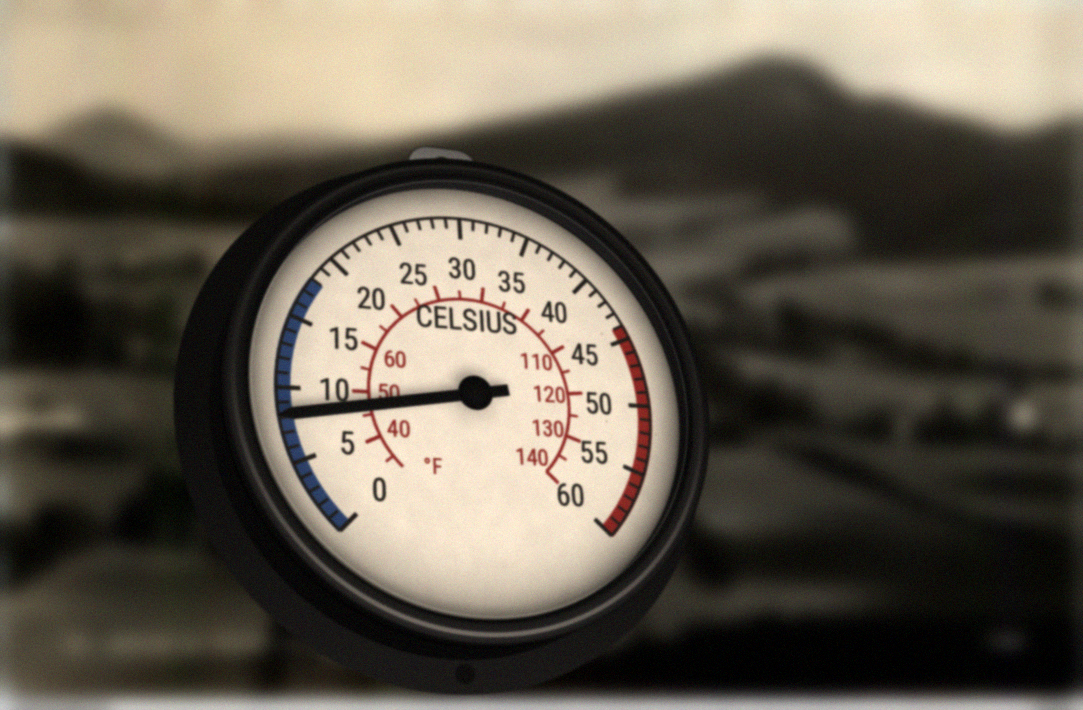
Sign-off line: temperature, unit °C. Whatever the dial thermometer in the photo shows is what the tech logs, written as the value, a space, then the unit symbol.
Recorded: 8 °C
